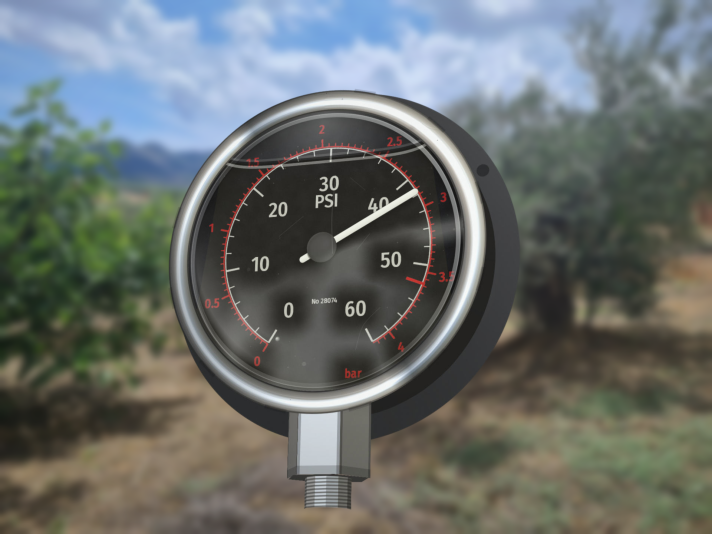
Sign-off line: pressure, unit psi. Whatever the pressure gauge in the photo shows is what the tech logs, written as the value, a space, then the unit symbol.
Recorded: 42 psi
